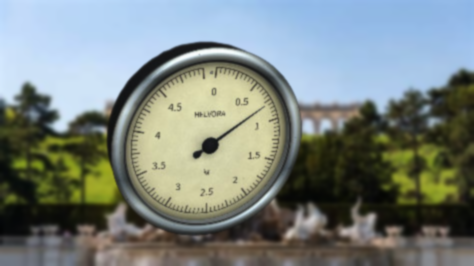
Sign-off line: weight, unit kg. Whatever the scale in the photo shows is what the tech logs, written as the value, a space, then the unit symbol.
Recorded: 0.75 kg
